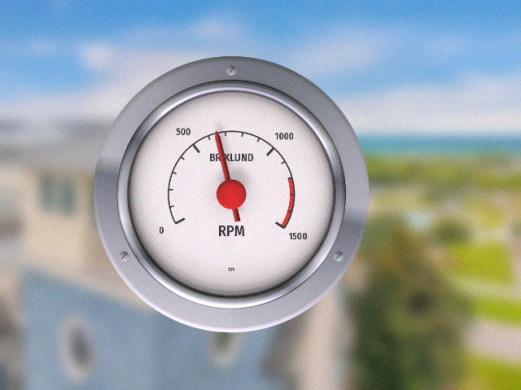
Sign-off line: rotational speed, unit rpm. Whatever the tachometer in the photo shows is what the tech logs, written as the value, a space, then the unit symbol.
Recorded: 650 rpm
